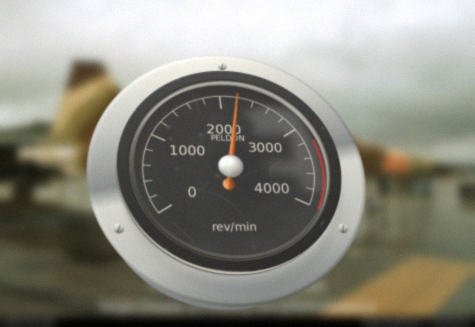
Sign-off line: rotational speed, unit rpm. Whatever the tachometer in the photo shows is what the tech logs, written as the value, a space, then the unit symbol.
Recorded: 2200 rpm
